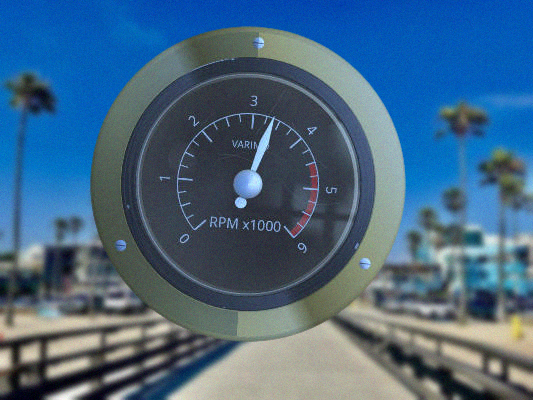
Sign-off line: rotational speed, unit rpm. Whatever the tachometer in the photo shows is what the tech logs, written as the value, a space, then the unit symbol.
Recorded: 3375 rpm
